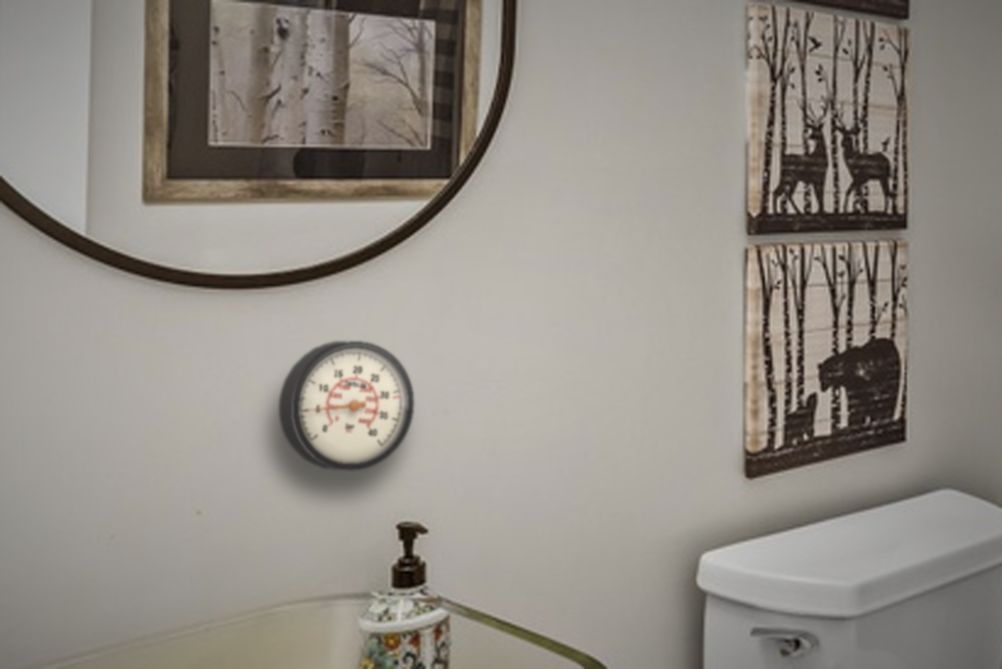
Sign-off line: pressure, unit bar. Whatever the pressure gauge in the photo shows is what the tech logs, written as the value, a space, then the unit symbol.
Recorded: 5 bar
